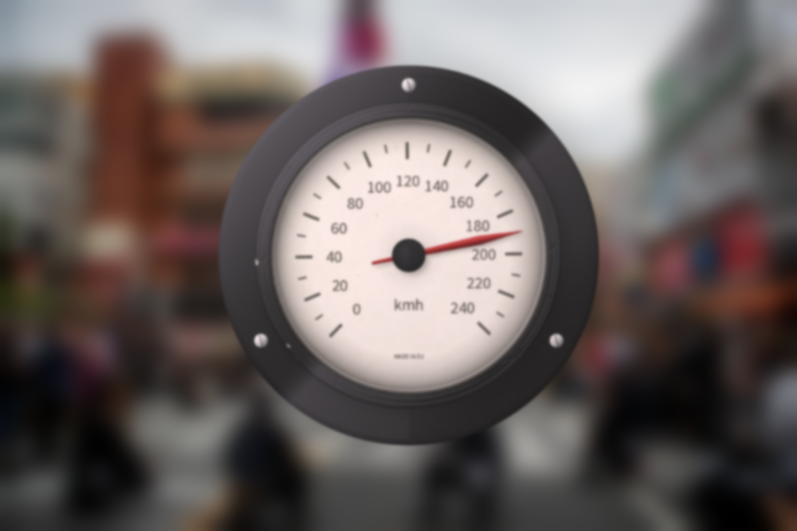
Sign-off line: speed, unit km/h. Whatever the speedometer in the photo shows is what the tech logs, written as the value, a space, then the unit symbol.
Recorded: 190 km/h
